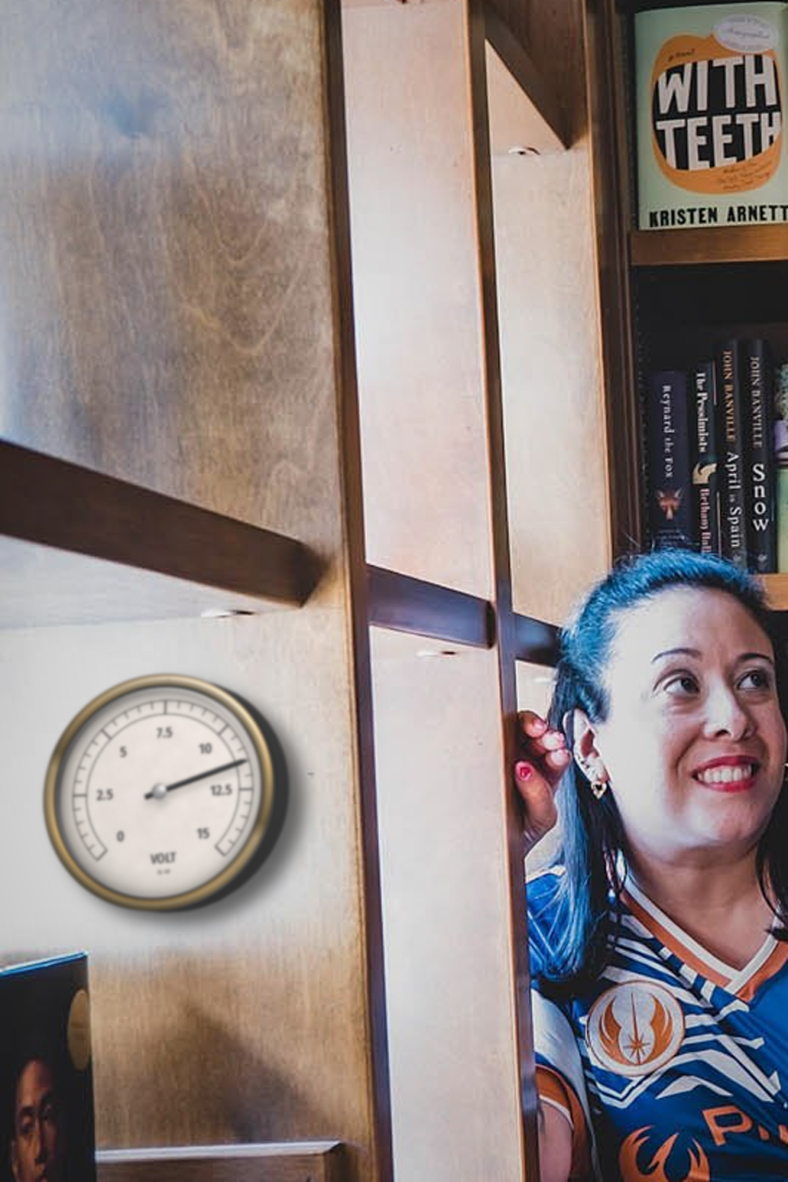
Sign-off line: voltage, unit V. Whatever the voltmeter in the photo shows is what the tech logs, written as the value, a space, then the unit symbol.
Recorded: 11.5 V
